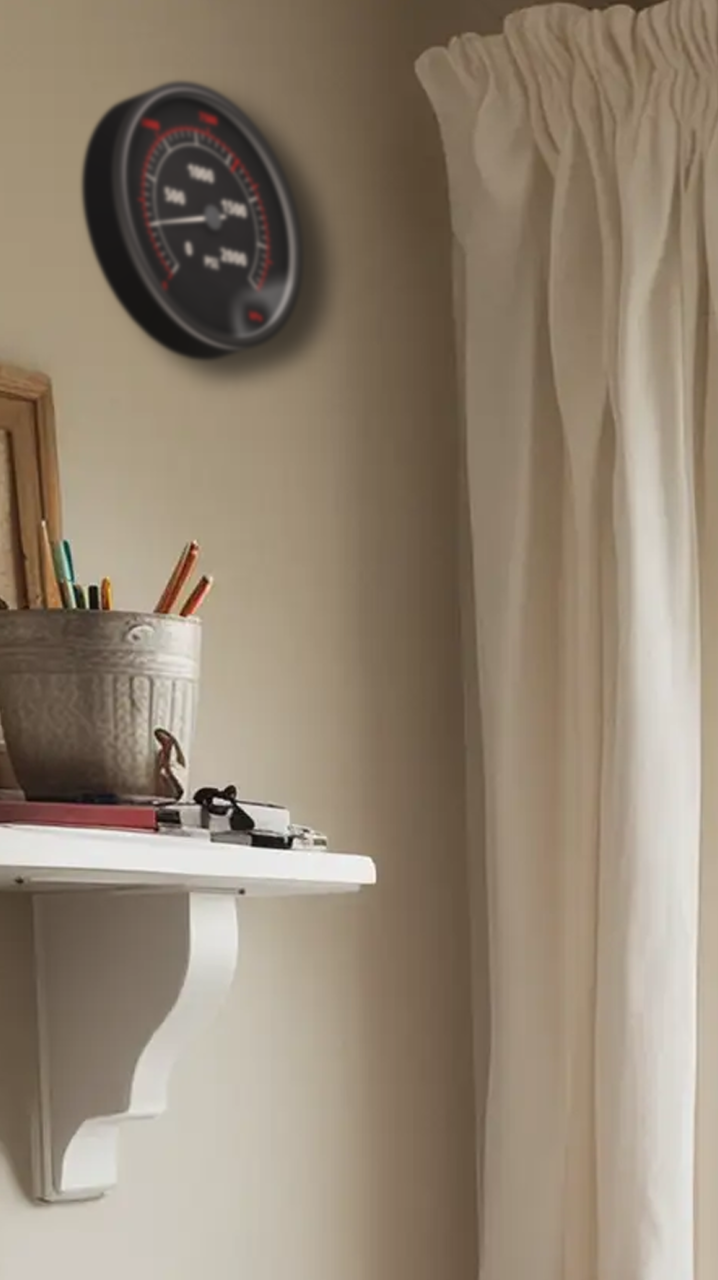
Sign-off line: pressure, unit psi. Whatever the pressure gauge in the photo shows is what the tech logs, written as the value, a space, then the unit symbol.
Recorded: 250 psi
